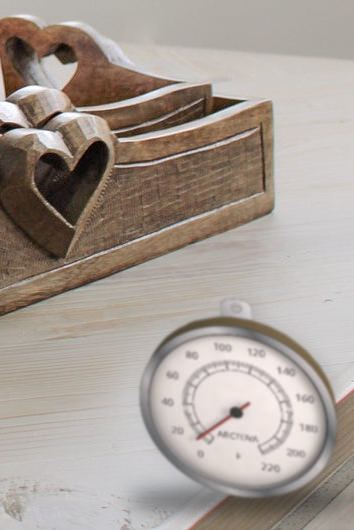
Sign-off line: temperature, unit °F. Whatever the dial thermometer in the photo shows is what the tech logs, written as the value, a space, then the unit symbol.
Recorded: 10 °F
